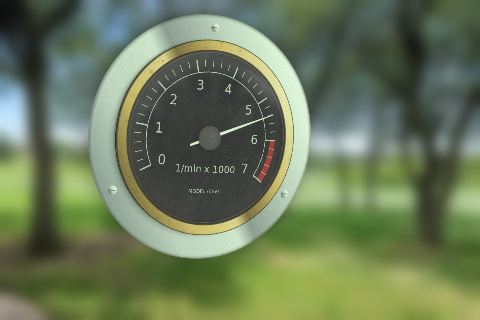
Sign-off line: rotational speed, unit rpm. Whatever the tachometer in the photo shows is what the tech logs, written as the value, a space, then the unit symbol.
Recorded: 5400 rpm
